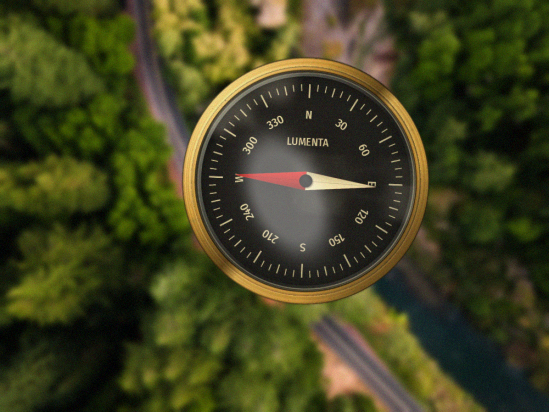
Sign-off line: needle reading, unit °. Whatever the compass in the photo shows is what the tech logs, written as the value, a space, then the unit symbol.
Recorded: 272.5 °
